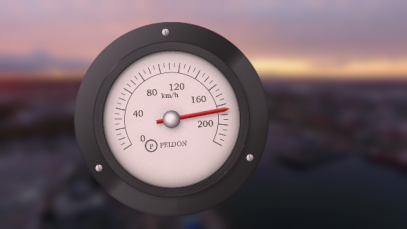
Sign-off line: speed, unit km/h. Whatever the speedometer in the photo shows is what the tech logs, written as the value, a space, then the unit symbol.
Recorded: 185 km/h
